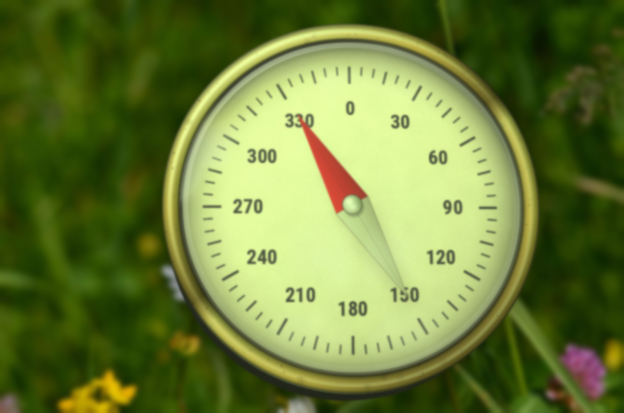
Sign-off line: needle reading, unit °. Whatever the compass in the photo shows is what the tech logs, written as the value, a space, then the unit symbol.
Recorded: 330 °
